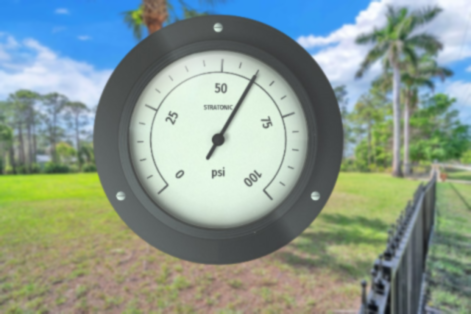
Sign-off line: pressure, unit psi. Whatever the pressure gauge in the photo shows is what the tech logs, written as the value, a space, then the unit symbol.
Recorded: 60 psi
